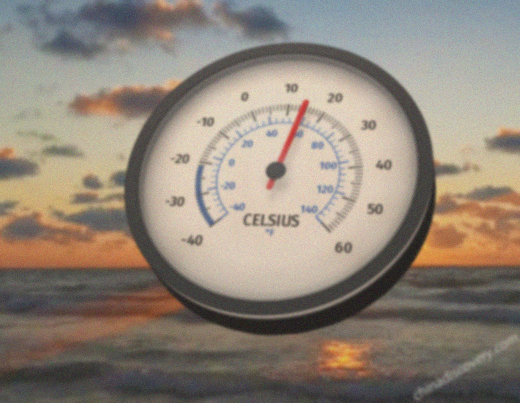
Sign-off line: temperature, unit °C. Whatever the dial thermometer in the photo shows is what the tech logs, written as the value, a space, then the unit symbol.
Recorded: 15 °C
